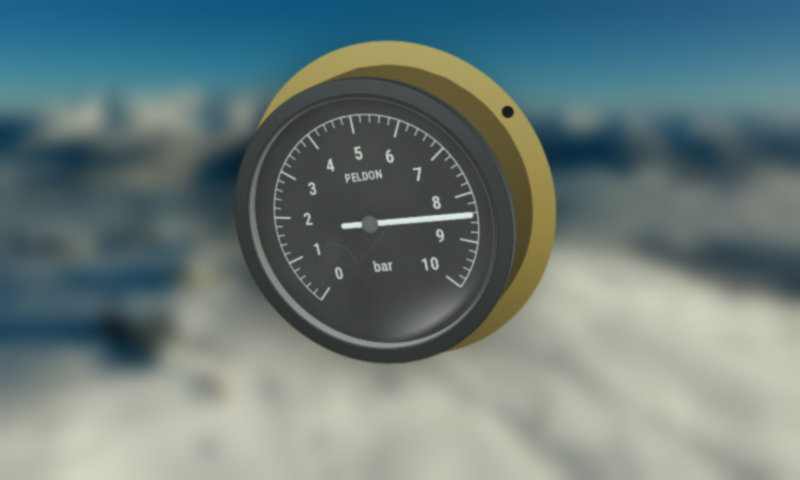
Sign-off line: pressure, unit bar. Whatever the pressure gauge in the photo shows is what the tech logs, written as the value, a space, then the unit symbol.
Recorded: 8.4 bar
